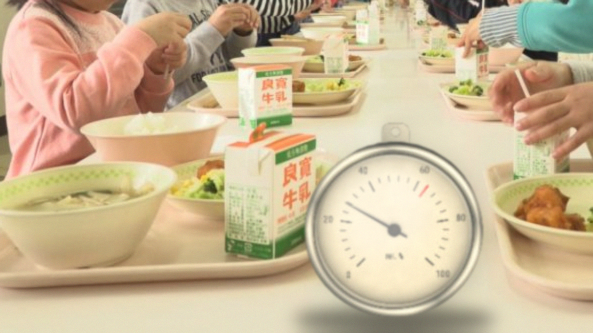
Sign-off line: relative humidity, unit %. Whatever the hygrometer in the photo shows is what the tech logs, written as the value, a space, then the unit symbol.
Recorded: 28 %
